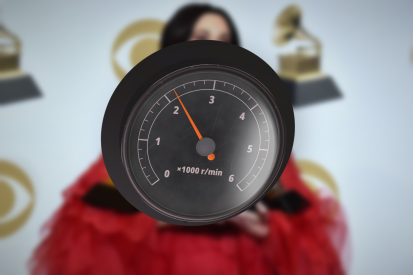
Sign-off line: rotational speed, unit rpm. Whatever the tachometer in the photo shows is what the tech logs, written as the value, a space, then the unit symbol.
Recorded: 2200 rpm
